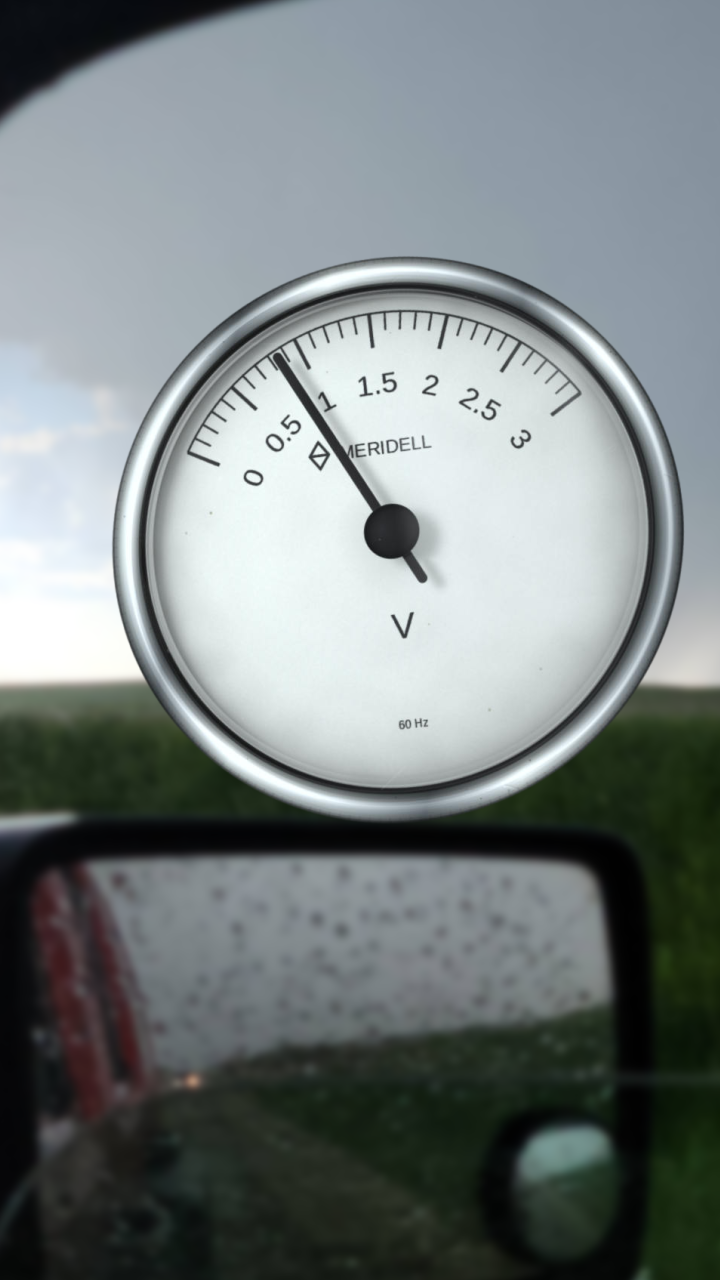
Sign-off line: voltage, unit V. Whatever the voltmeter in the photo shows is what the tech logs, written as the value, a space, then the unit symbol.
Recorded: 0.85 V
